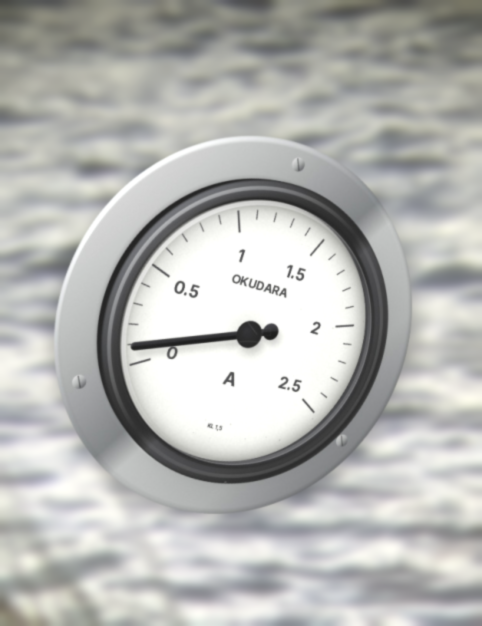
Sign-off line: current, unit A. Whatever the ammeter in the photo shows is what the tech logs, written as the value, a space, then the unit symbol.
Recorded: 0.1 A
